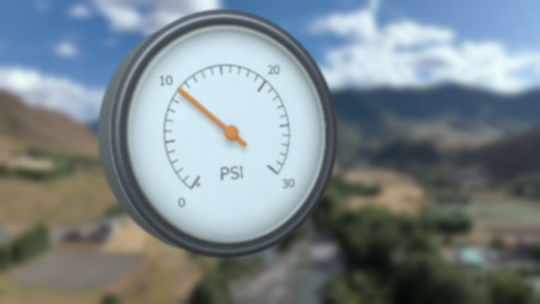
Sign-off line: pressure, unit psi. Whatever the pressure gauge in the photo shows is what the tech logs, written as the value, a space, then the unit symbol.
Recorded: 10 psi
